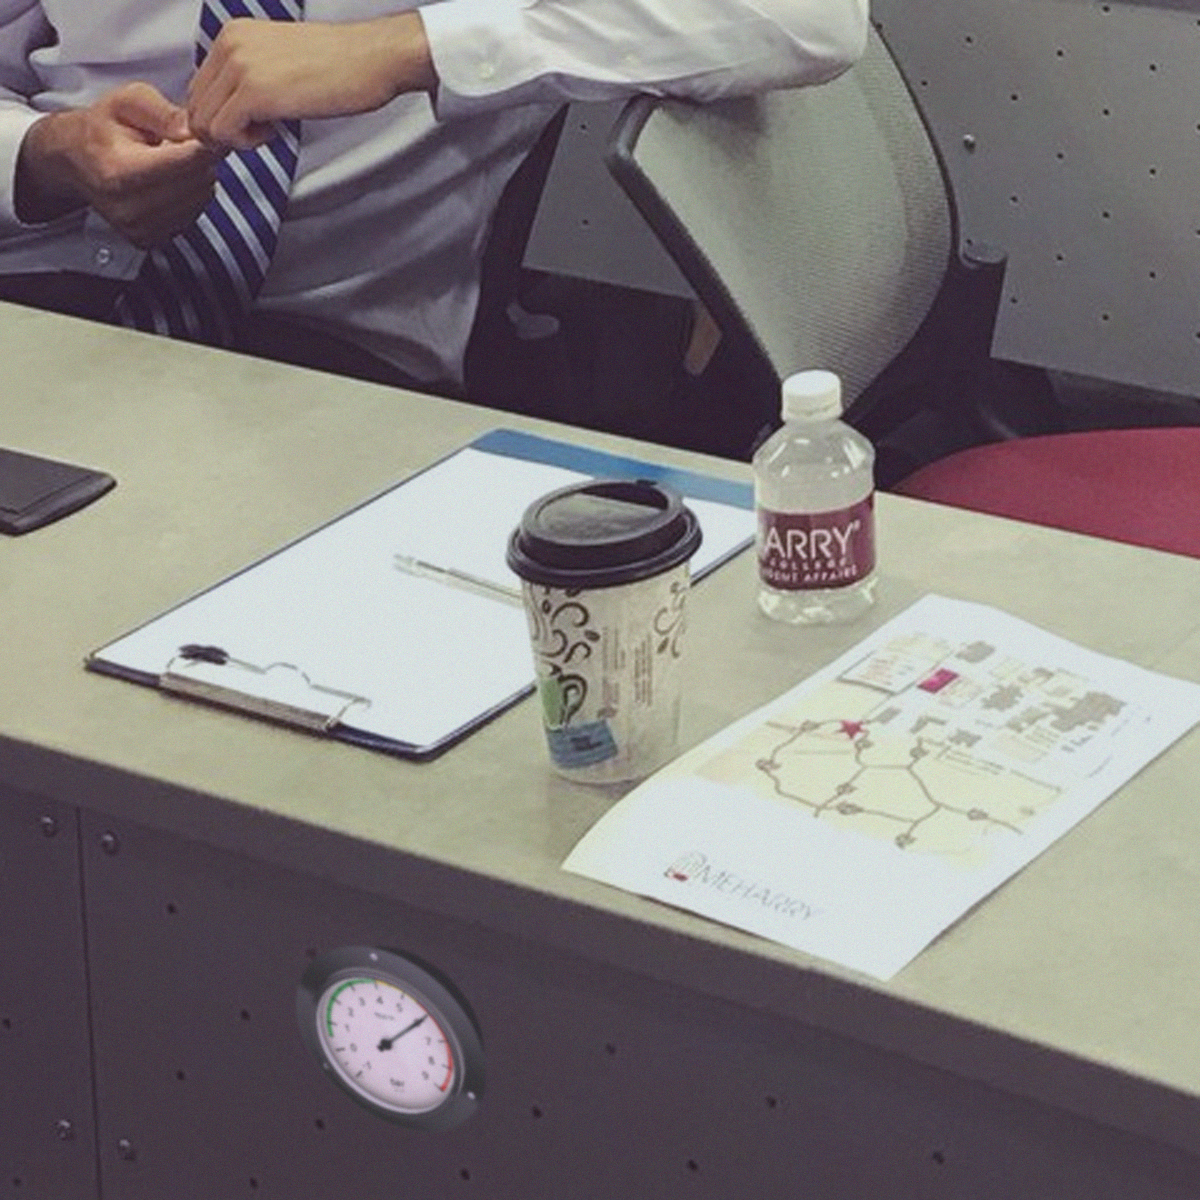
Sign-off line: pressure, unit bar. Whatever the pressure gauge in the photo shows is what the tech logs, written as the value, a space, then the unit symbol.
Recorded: 6 bar
